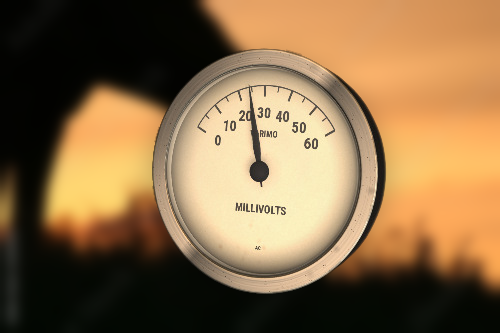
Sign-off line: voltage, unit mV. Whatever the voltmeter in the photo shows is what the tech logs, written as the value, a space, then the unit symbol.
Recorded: 25 mV
